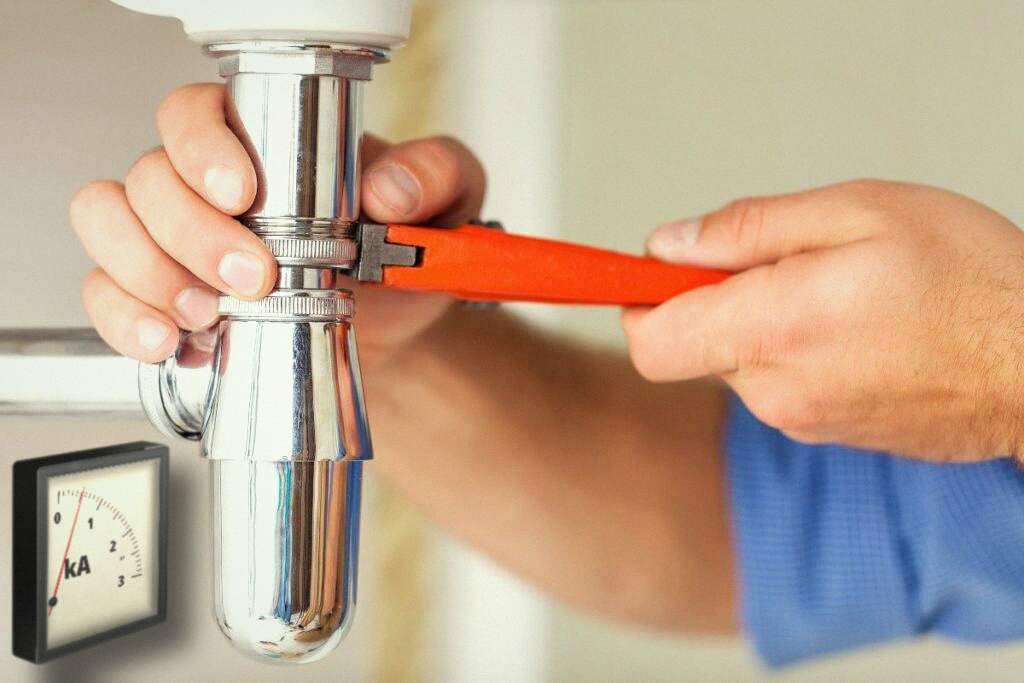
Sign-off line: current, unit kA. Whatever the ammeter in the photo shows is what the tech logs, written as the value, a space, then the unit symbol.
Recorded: 0.5 kA
